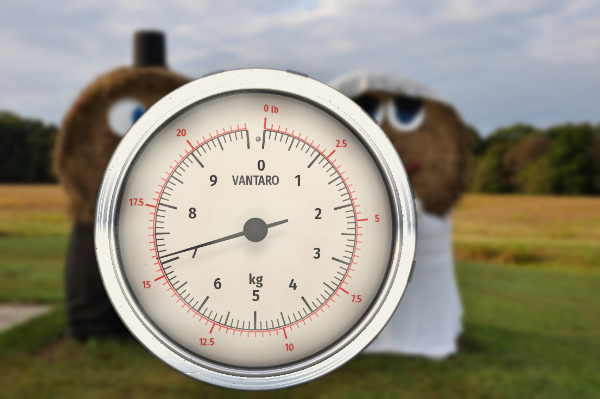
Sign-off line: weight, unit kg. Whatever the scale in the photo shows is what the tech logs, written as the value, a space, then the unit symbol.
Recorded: 7.1 kg
